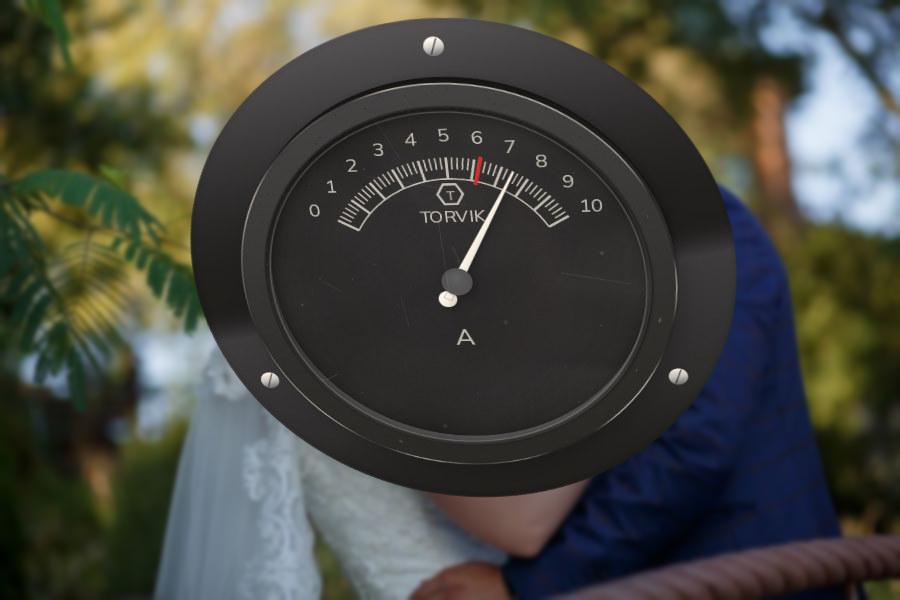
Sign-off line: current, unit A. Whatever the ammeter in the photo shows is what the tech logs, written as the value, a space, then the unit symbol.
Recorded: 7.4 A
